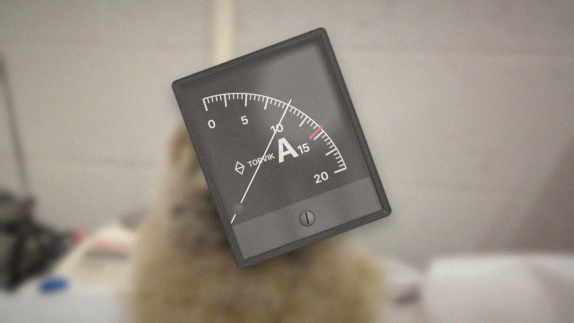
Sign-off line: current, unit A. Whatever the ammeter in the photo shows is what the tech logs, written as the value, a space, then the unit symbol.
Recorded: 10 A
